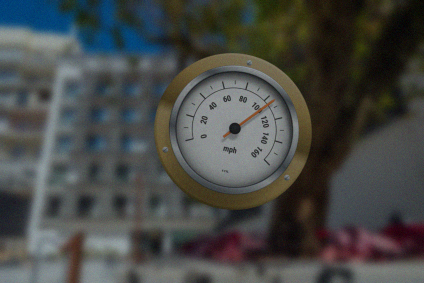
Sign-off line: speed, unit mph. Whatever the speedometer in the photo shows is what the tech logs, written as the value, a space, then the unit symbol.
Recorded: 105 mph
